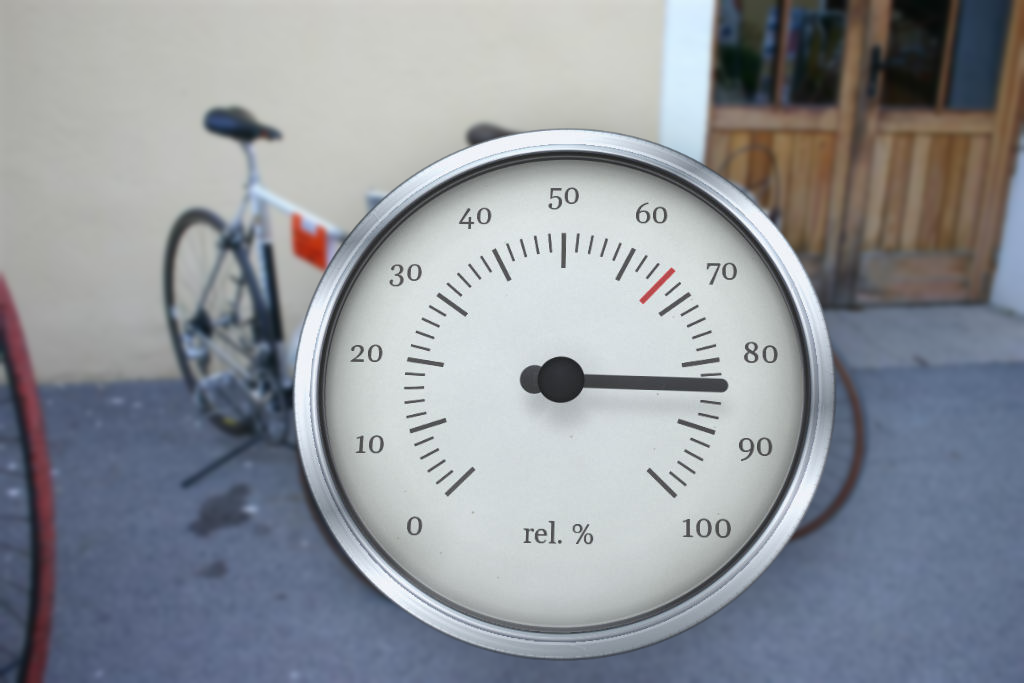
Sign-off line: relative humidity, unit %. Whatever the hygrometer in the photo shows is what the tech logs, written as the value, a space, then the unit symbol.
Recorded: 84 %
